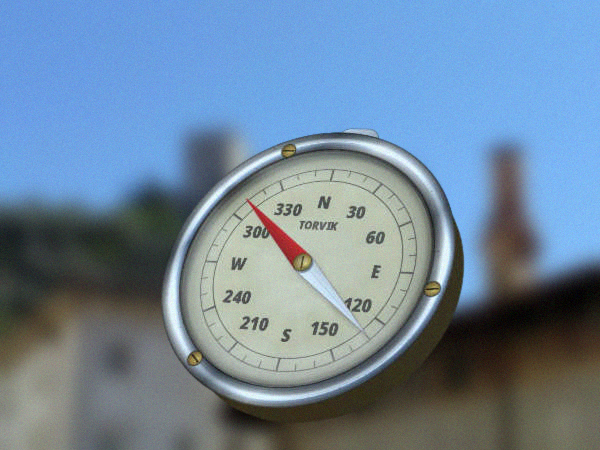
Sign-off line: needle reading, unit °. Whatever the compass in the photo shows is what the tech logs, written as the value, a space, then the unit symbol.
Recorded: 310 °
